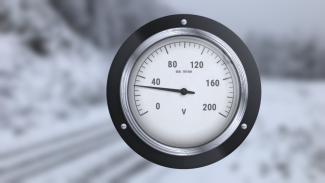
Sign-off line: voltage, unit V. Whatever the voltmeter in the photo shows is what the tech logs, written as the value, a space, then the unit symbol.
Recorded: 30 V
